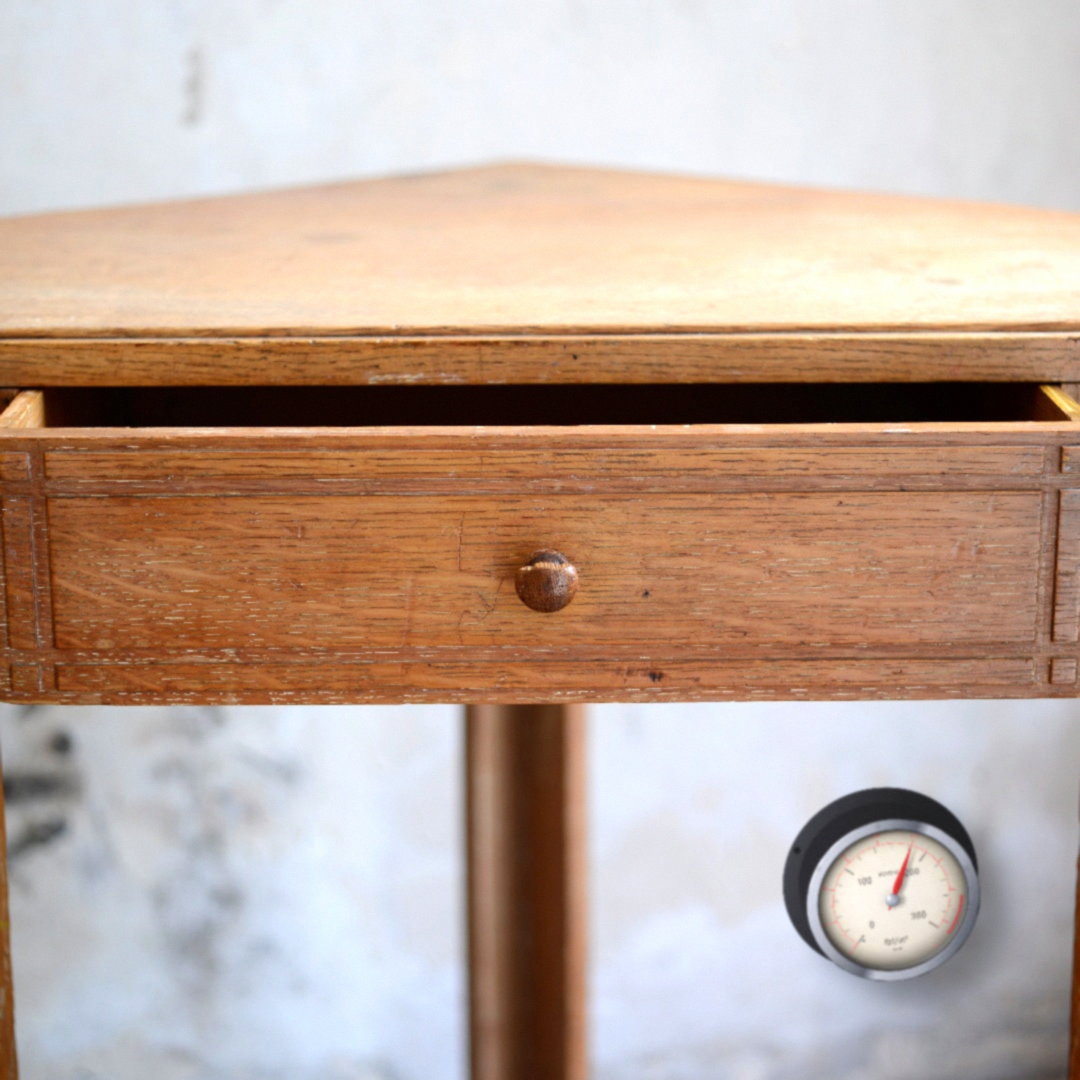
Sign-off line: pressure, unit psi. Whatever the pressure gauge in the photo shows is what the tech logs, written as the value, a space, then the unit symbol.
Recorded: 180 psi
